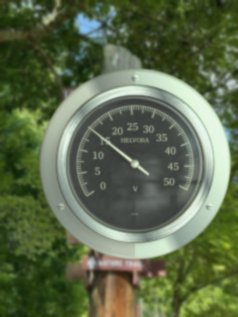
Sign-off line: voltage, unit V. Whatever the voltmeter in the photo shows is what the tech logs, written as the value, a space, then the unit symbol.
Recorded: 15 V
